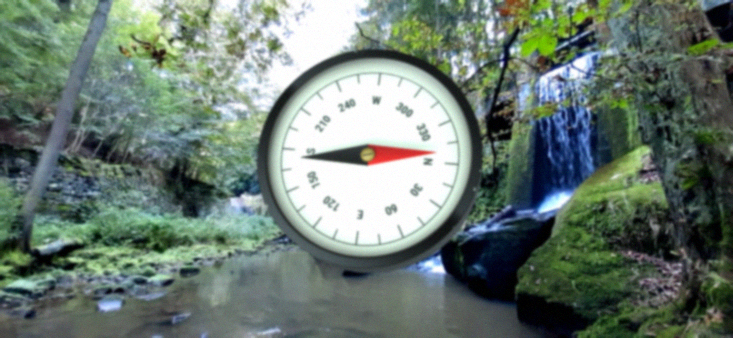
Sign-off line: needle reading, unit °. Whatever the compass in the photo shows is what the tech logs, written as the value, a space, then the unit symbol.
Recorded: 352.5 °
